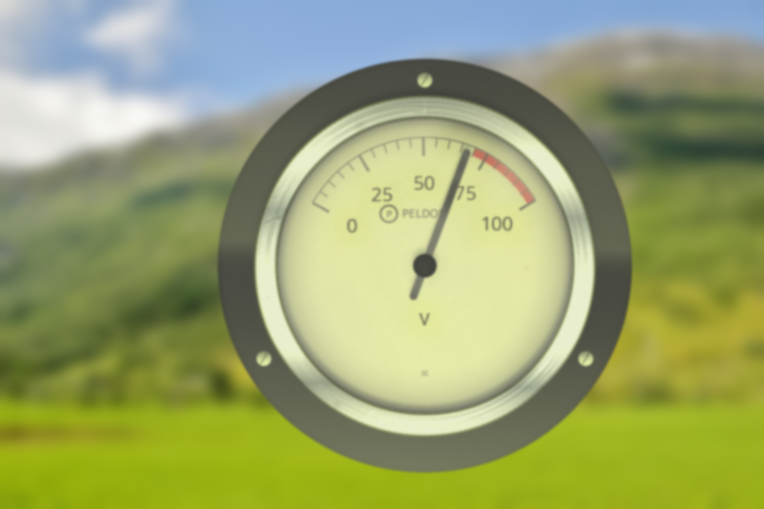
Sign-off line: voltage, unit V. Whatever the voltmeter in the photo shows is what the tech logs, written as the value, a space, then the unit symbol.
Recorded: 67.5 V
